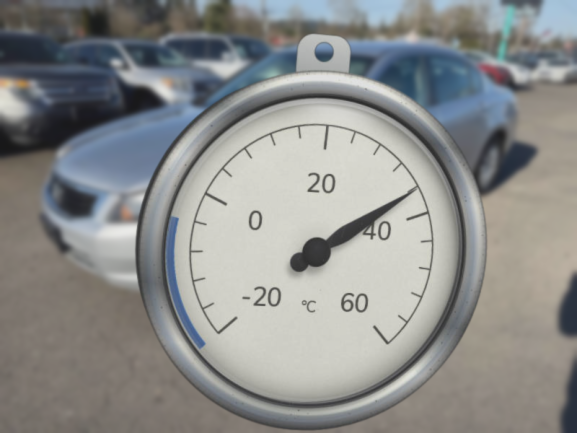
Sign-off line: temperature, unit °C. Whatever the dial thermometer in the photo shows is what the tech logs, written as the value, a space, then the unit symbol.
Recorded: 36 °C
